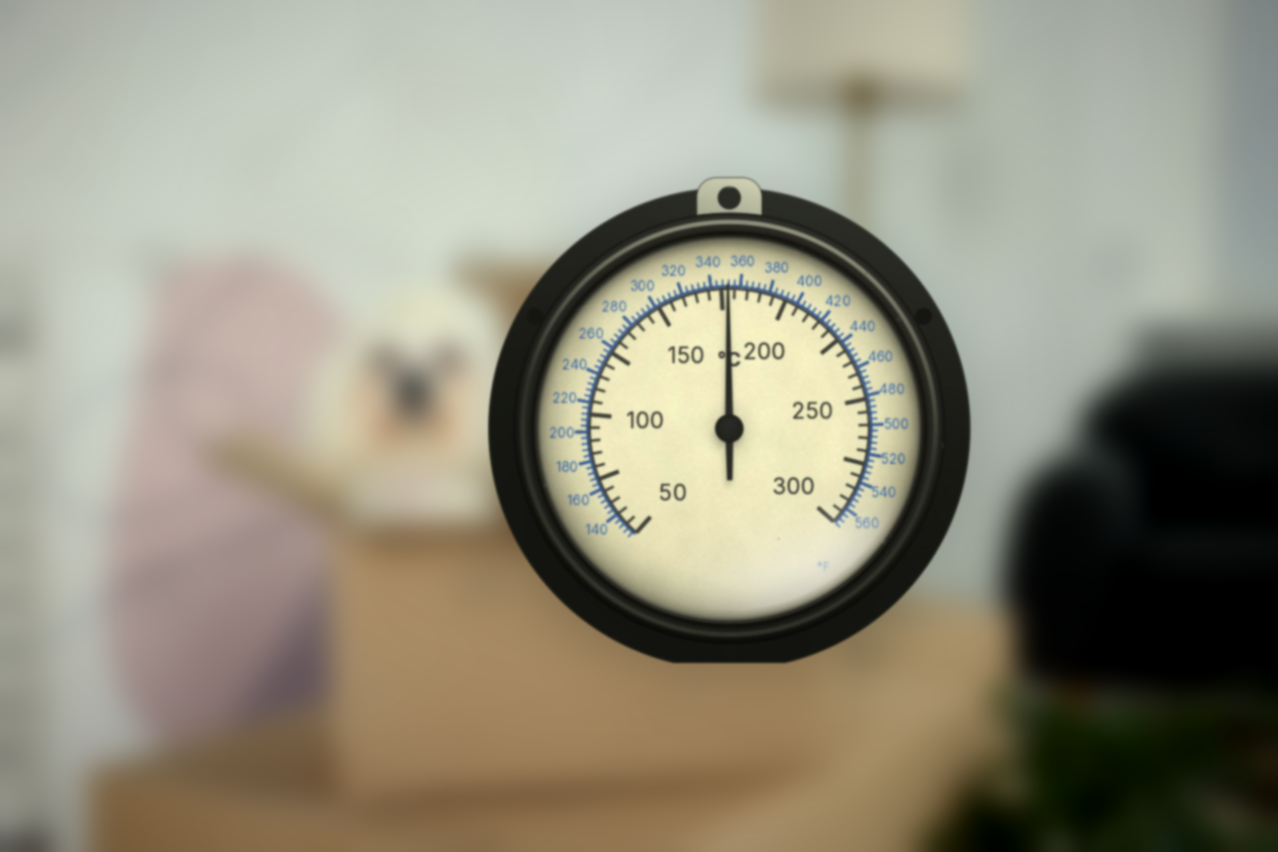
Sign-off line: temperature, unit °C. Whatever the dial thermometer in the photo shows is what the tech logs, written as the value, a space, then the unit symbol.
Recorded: 177.5 °C
